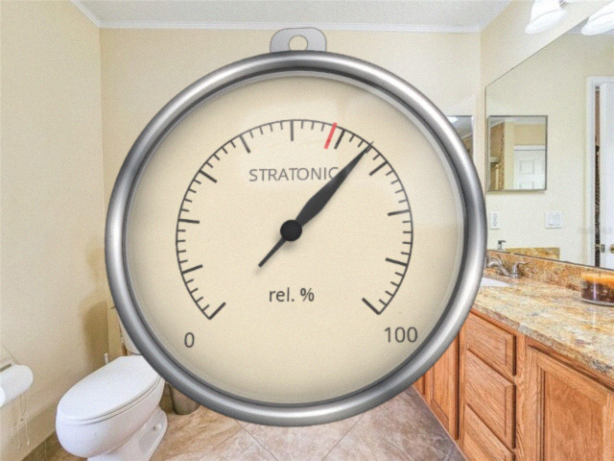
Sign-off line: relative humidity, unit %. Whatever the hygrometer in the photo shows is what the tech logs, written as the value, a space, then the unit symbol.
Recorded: 66 %
